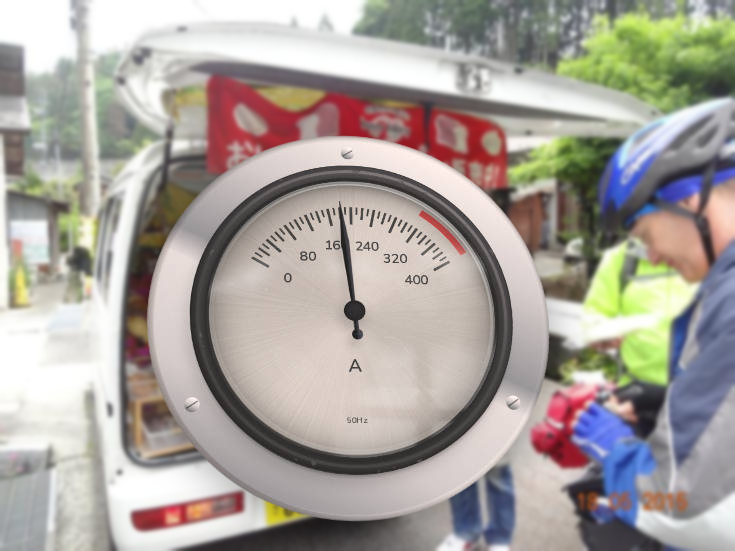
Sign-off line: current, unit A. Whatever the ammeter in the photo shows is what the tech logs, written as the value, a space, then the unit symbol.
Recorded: 180 A
